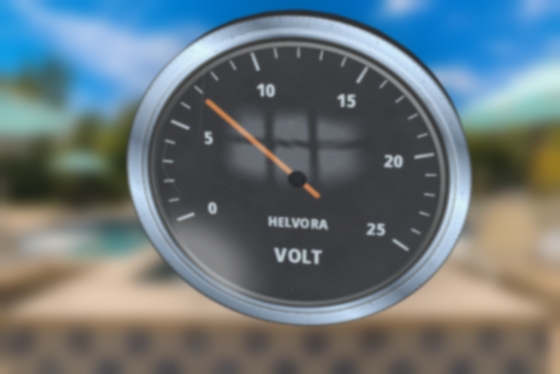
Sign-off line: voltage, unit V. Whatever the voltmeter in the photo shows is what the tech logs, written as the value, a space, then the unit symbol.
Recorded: 7 V
